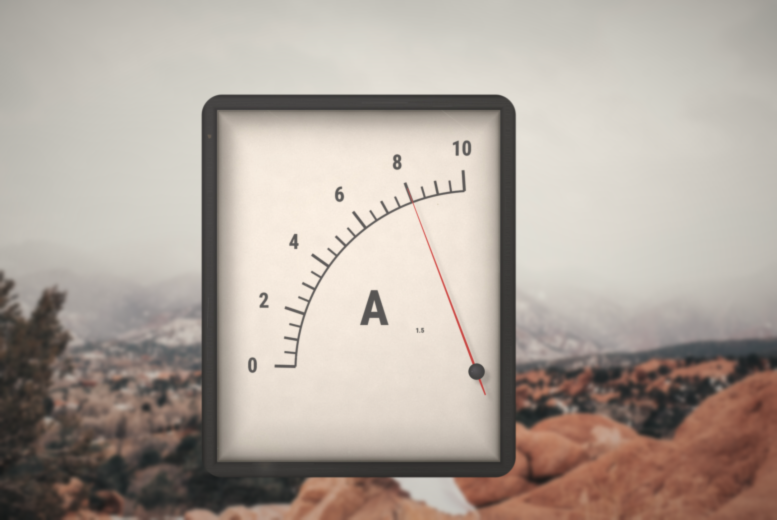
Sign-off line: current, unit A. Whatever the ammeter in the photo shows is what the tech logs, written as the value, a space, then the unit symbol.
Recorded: 8 A
